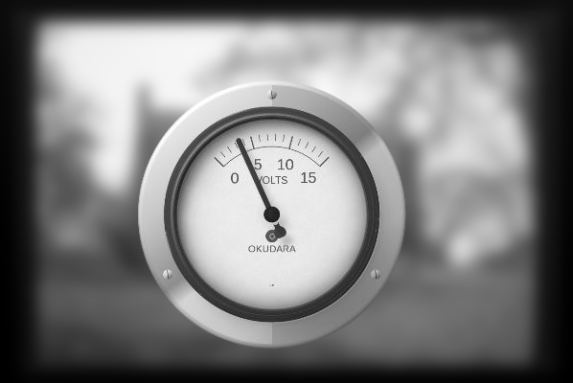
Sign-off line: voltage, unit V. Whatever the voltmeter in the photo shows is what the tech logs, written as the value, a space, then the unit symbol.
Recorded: 3.5 V
